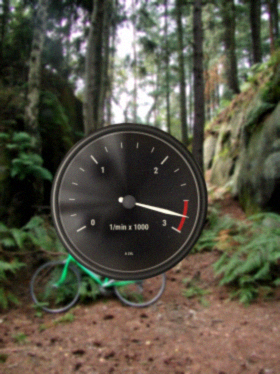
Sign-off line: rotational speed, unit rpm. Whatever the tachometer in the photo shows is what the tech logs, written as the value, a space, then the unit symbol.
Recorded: 2800 rpm
